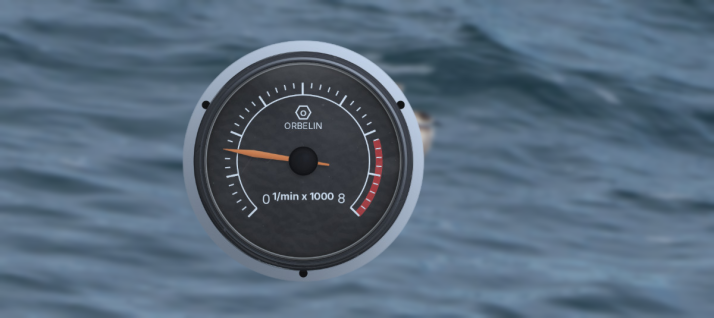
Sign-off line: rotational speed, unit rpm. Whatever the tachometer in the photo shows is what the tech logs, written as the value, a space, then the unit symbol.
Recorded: 1600 rpm
